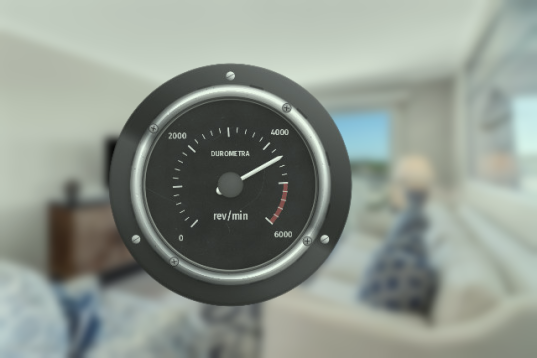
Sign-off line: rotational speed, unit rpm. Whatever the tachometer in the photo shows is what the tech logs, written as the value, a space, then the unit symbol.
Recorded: 4400 rpm
